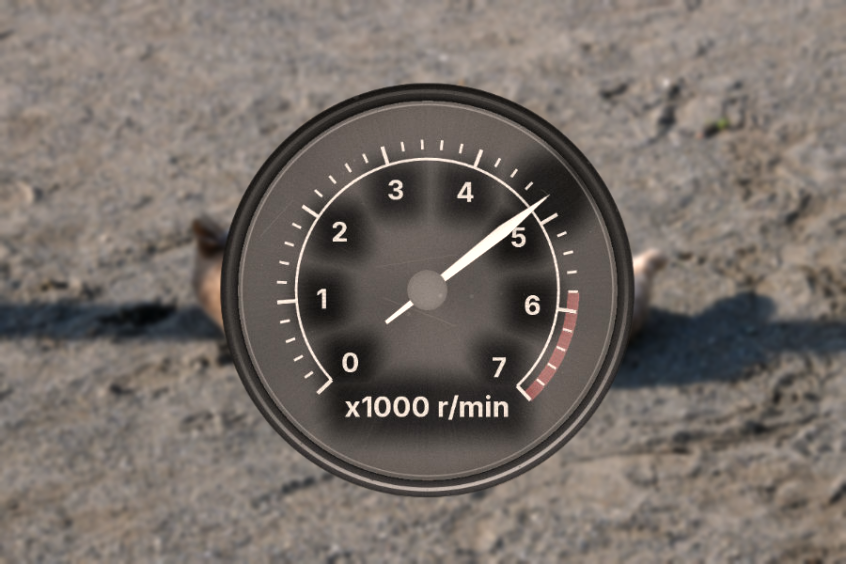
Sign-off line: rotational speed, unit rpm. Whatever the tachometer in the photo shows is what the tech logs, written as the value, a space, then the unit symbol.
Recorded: 4800 rpm
